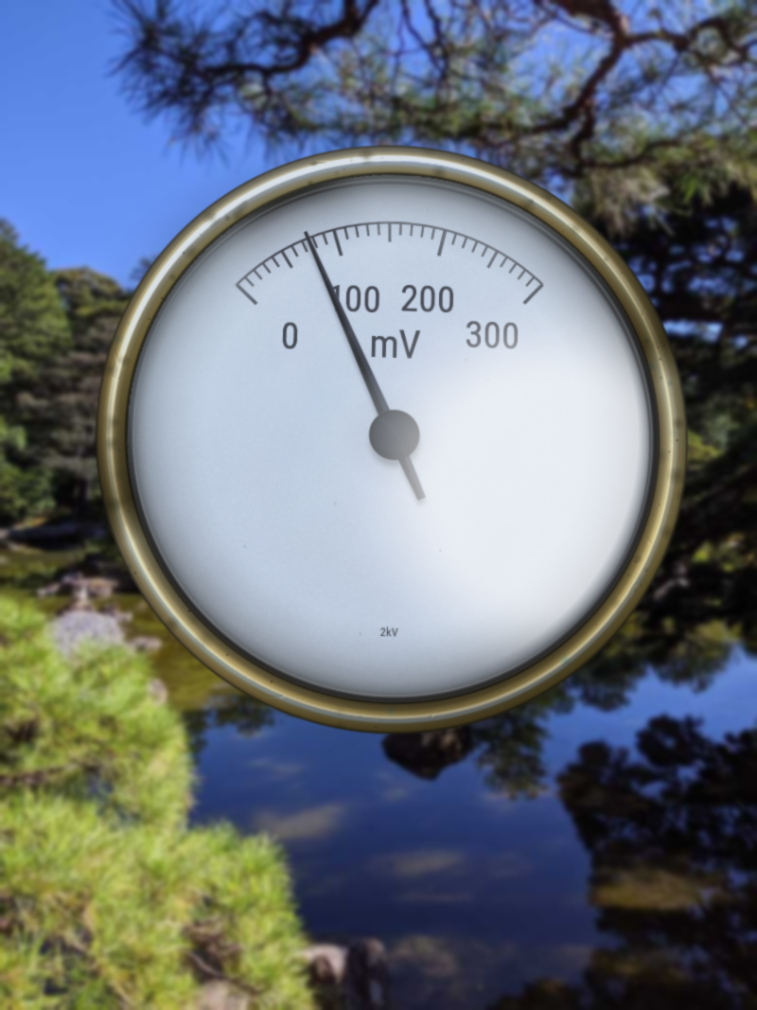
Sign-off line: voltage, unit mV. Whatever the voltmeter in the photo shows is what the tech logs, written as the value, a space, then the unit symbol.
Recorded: 75 mV
